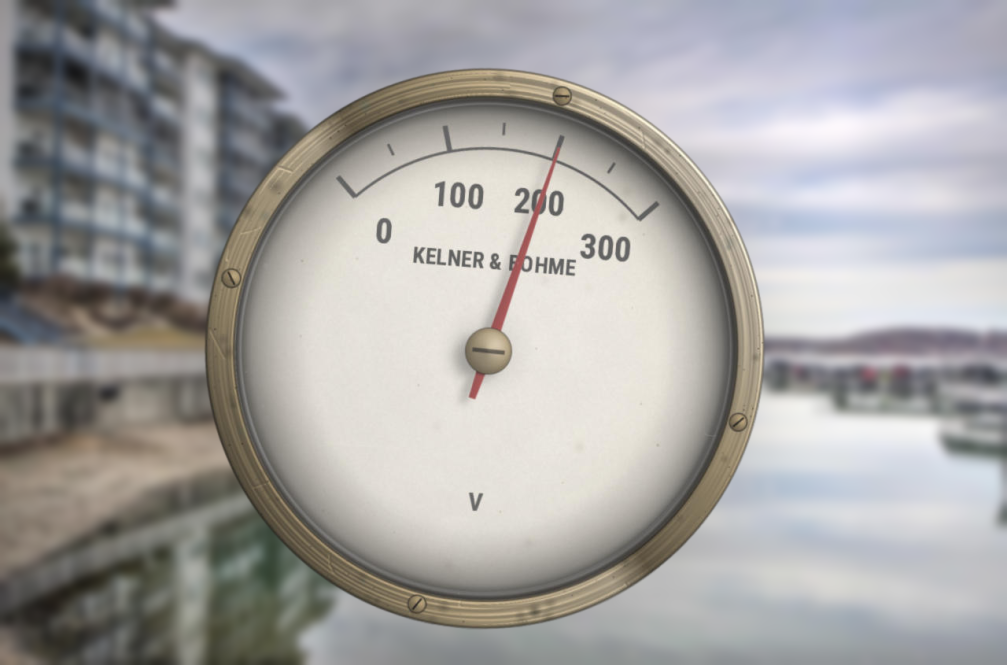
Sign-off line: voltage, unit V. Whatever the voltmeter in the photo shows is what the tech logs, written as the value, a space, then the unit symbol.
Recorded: 200 V
